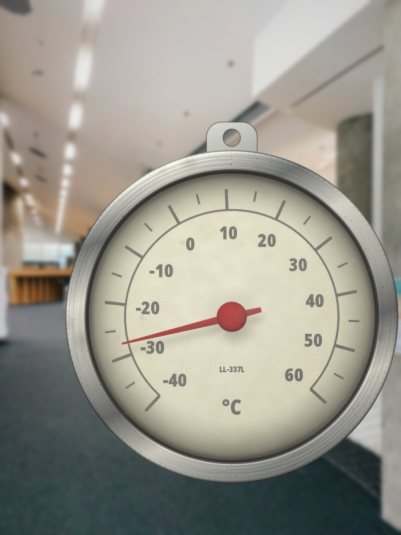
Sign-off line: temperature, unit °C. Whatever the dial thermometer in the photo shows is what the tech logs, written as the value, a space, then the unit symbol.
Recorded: -27.5 °C
